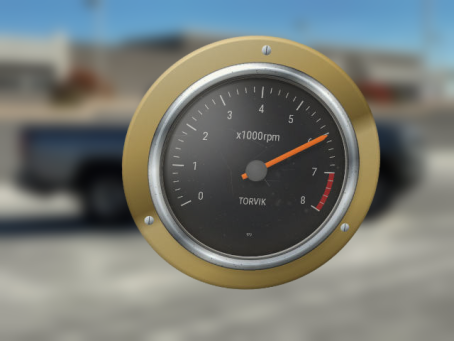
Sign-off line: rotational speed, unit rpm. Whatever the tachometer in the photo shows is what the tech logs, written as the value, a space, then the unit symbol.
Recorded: 6000 rpm
